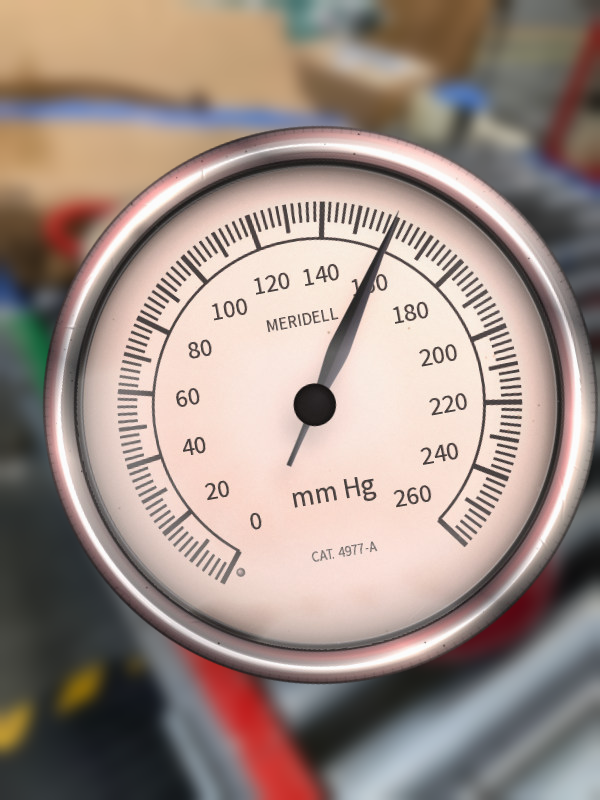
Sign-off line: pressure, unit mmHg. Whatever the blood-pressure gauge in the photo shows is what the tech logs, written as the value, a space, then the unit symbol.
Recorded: 160 mmHg
